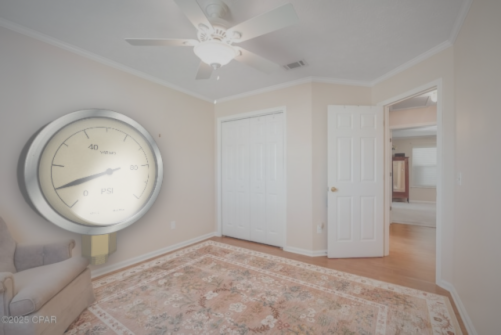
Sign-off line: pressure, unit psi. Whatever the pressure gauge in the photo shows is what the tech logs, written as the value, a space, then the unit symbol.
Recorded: 10 psi
